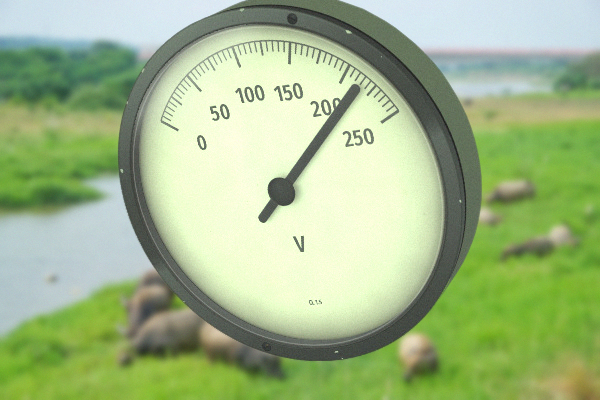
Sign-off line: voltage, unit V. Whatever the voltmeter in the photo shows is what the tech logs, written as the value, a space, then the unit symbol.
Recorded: 215 V
